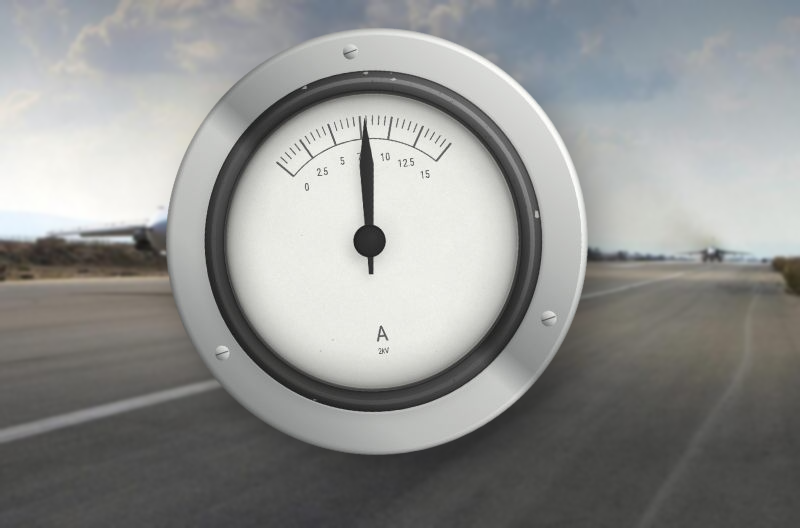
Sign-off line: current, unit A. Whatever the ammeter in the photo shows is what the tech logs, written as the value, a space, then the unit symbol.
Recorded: 8 A
